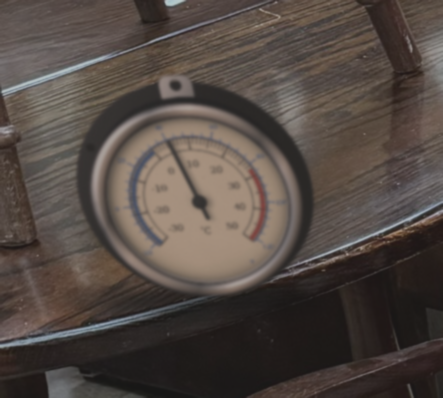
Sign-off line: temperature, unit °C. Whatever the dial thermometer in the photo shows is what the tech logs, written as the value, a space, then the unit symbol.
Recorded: 5 °C
